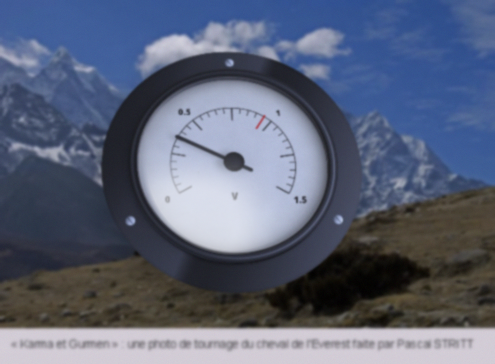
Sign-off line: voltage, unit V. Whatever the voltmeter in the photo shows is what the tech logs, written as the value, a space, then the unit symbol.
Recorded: 0.35 V
